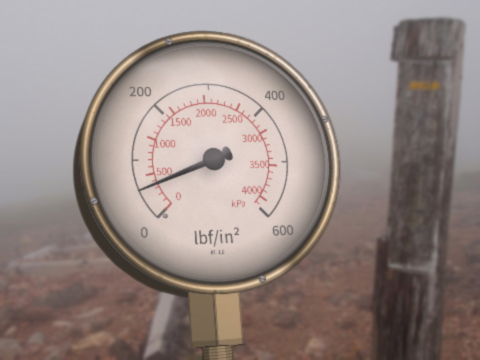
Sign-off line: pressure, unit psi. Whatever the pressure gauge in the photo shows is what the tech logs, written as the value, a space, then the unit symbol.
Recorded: 50 psi
